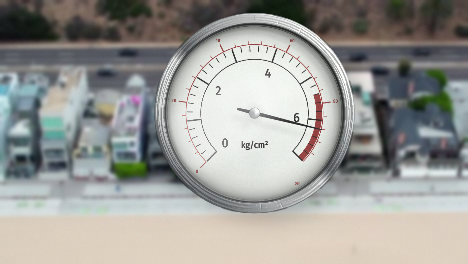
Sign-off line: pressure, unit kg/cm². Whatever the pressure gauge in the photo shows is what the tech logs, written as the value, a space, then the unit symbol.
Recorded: 6.2 kg/cm²
